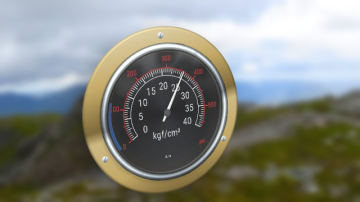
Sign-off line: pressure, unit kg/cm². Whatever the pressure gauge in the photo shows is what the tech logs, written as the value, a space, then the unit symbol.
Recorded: 25 kg/cm²
